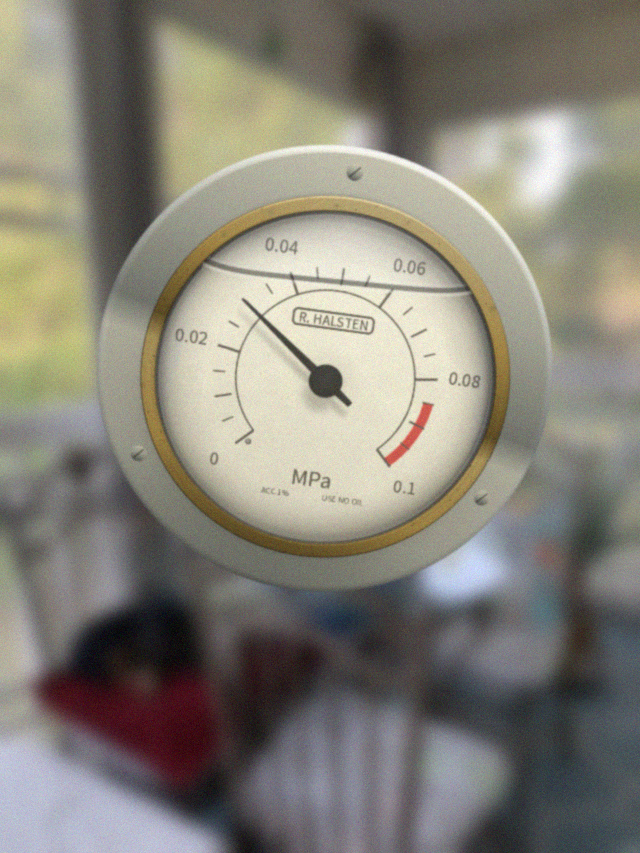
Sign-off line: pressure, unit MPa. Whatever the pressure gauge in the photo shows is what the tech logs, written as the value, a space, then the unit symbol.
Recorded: 0.03 MPa
